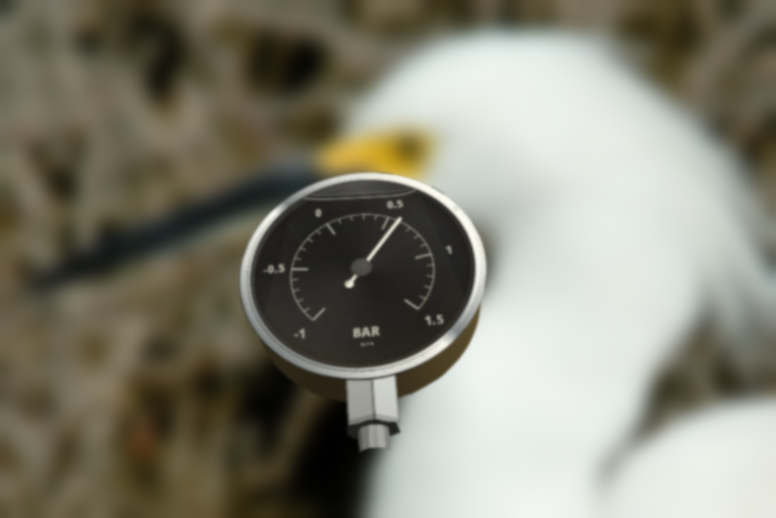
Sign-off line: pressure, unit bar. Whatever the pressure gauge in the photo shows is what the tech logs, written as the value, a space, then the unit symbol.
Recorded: 0.6 bar
